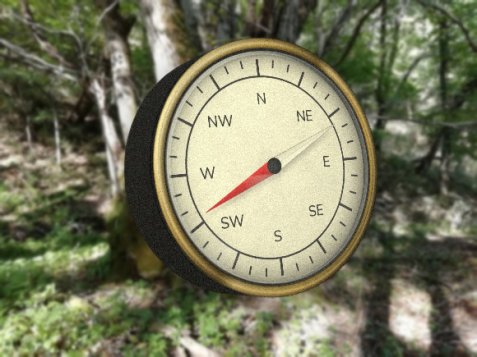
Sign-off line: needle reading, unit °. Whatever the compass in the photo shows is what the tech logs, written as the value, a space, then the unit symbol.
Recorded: 245 °
